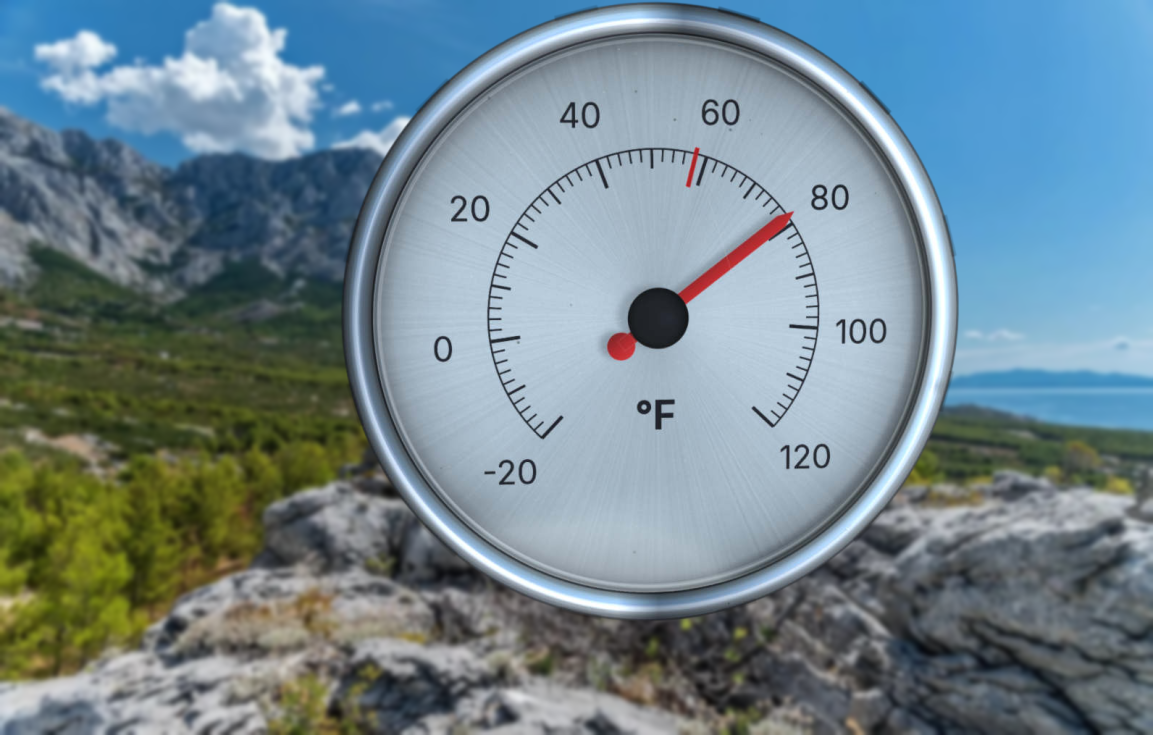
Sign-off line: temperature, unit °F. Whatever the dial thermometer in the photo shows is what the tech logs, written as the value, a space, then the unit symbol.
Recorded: 78 °F
